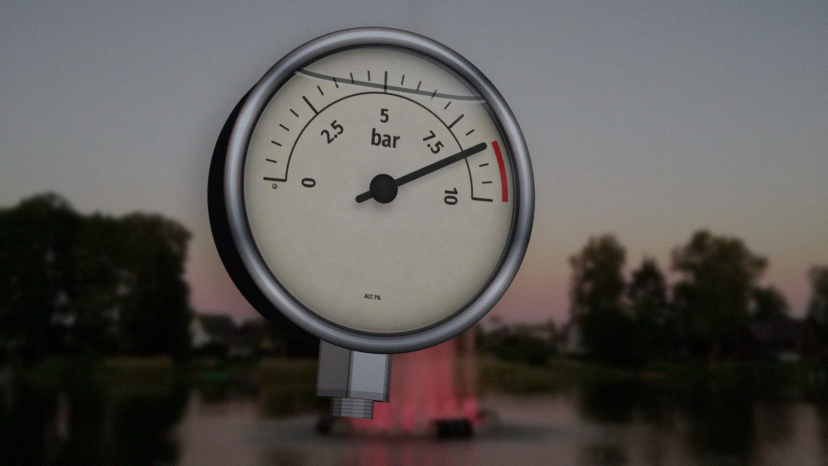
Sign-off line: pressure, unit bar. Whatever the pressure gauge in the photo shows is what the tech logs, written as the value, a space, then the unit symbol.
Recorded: 8.5 bar
